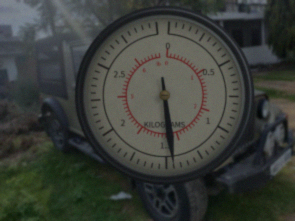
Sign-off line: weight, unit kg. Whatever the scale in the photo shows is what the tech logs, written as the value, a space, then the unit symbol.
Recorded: 1.45 kg
